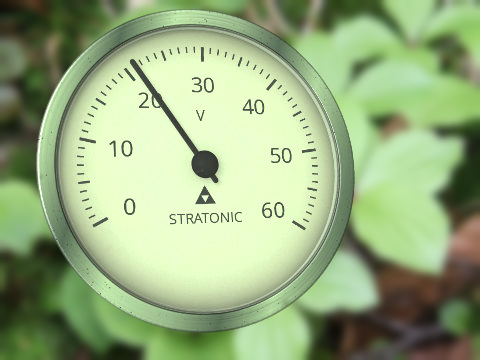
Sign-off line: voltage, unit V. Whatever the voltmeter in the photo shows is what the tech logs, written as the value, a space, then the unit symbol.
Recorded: 21 V
